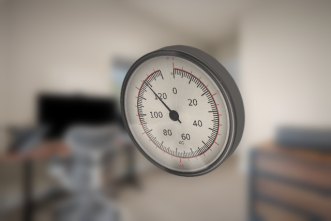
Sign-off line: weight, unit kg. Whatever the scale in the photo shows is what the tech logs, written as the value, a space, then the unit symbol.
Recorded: 120 kg
